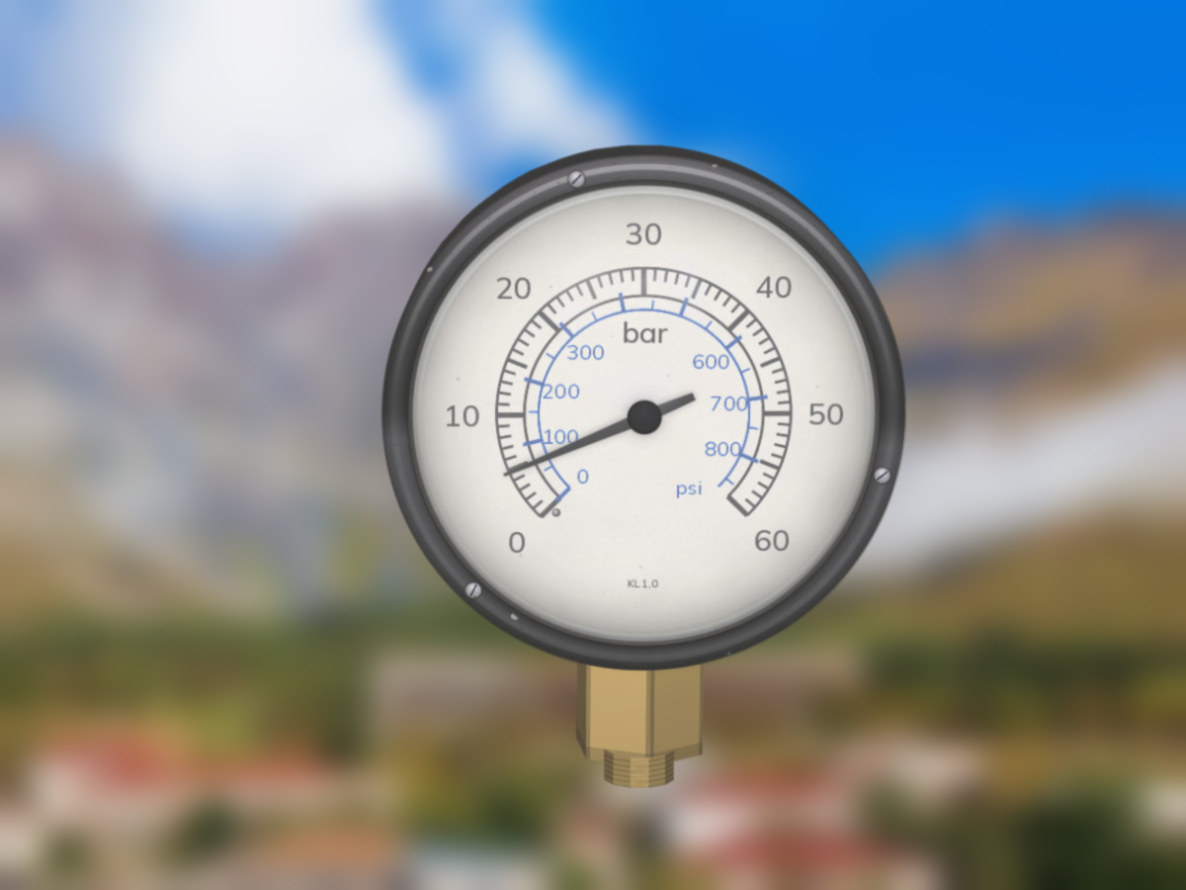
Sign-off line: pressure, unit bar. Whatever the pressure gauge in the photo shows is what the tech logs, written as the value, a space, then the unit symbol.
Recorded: 5 bar
